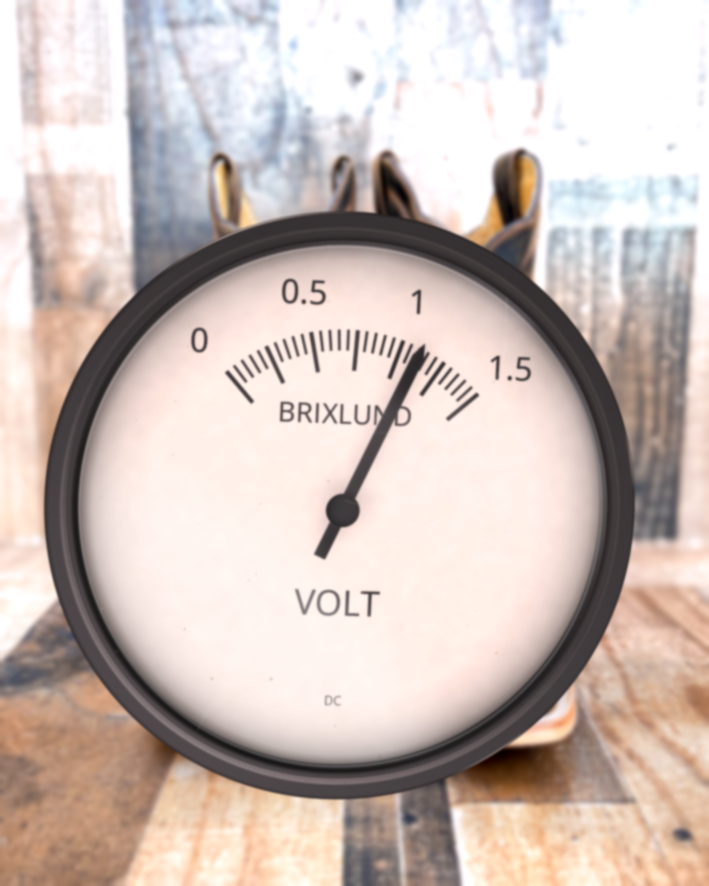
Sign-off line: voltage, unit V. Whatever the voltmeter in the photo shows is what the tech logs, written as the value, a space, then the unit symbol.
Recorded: 1.1 V
